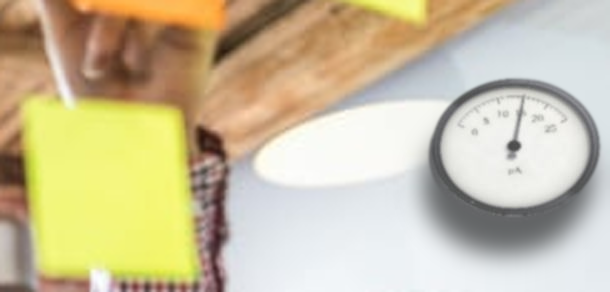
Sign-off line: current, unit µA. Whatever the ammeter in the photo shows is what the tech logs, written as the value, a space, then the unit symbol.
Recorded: 15 µA
